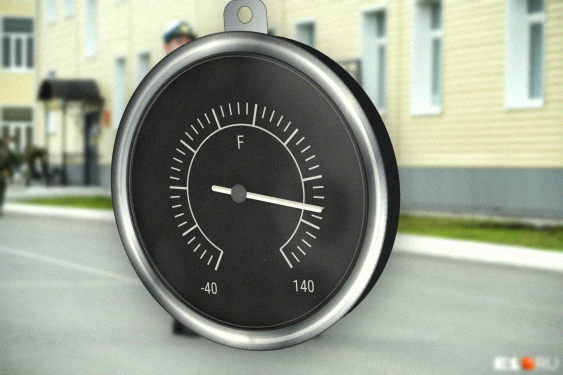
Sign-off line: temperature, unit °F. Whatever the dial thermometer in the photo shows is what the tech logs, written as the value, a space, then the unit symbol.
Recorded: 112 °F
